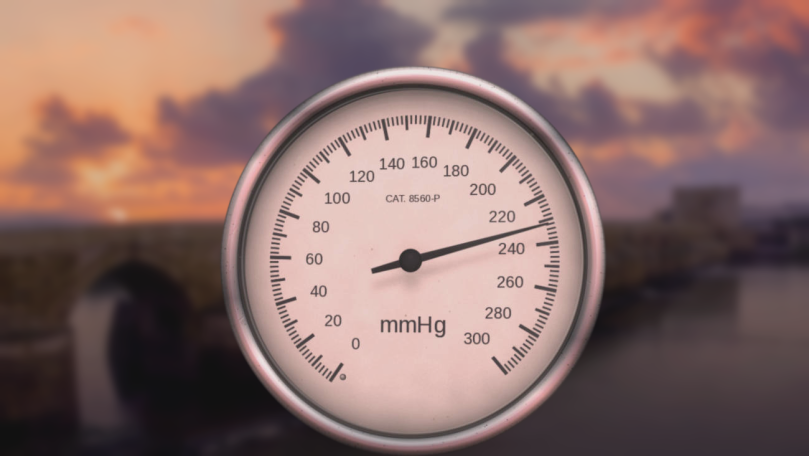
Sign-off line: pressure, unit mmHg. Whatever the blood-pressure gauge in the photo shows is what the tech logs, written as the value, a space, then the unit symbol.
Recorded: 232 mmHg
